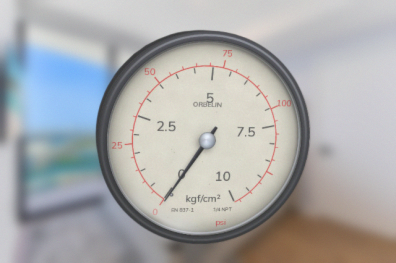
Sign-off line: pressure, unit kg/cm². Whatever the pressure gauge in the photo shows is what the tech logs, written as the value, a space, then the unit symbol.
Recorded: 0 kg/cm²
